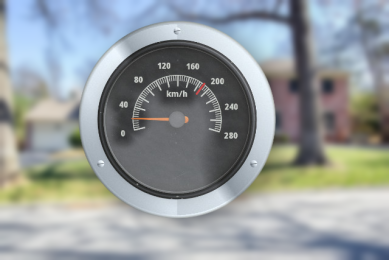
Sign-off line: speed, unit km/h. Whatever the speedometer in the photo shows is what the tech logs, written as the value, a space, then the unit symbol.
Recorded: 20 km/h
